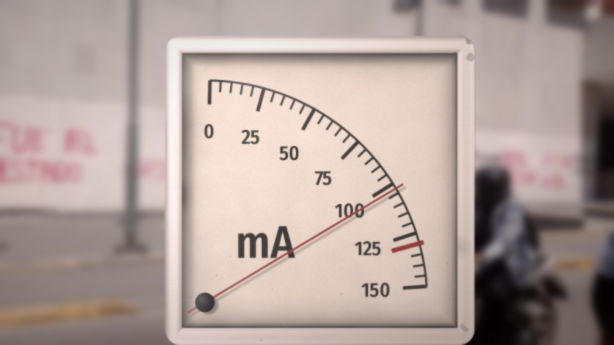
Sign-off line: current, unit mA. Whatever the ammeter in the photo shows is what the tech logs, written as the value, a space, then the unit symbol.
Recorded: 102.5 mA
